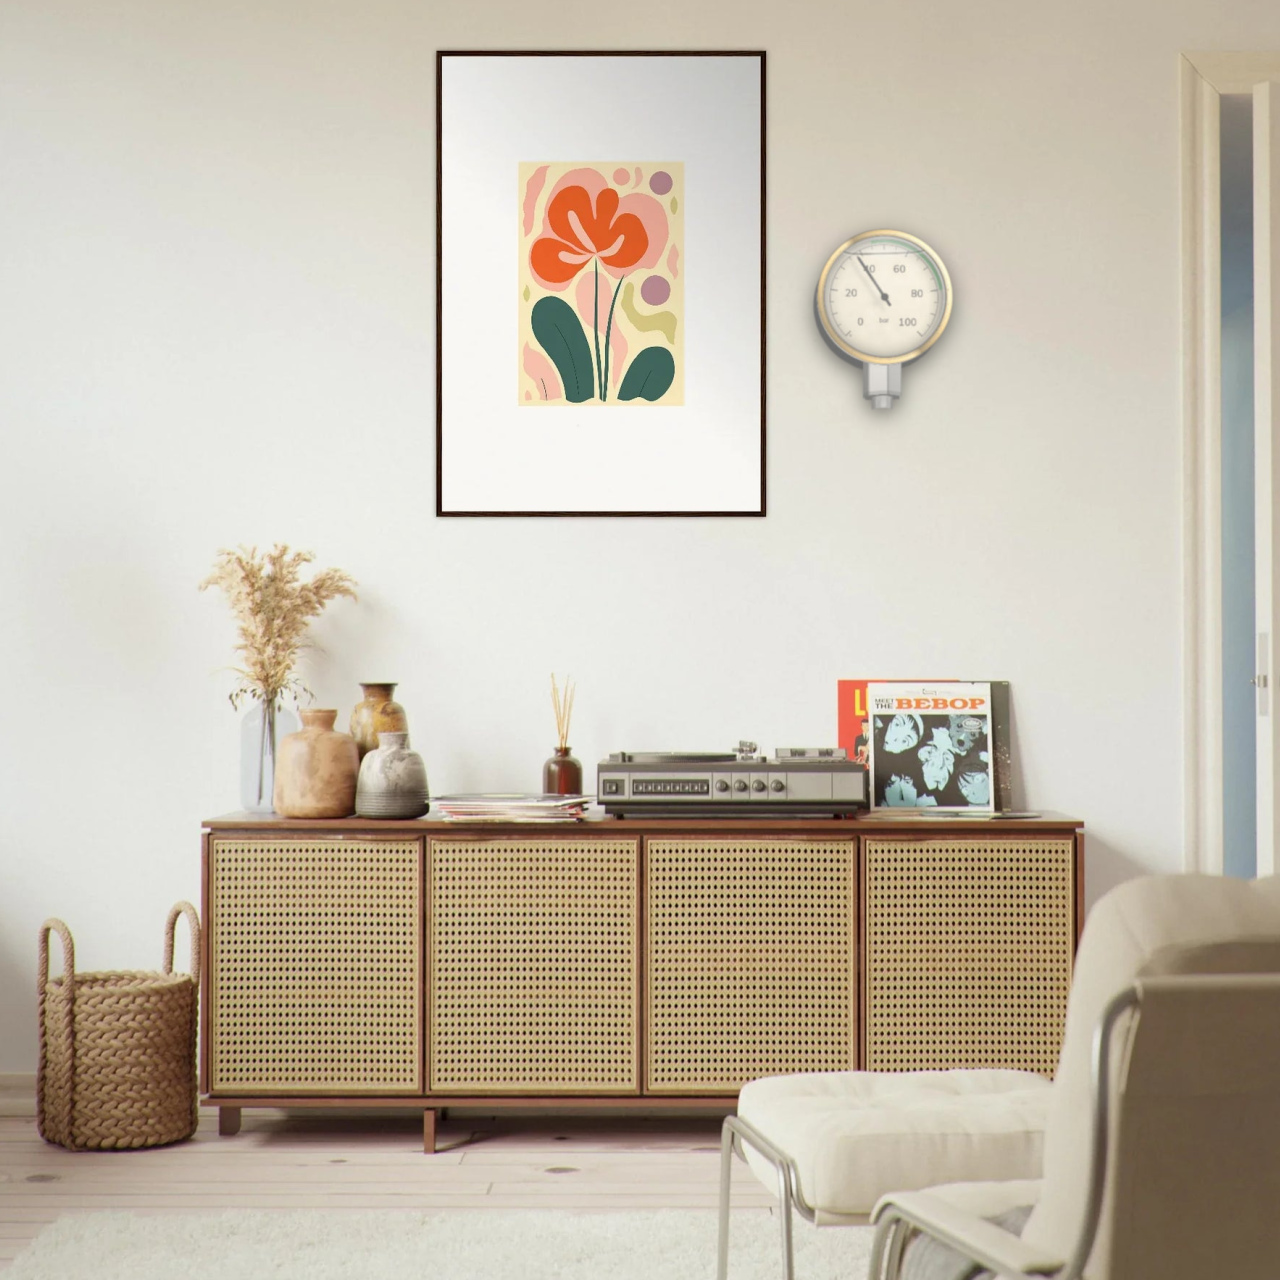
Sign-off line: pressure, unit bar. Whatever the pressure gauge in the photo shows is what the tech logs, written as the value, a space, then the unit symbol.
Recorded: 37.5 bar
